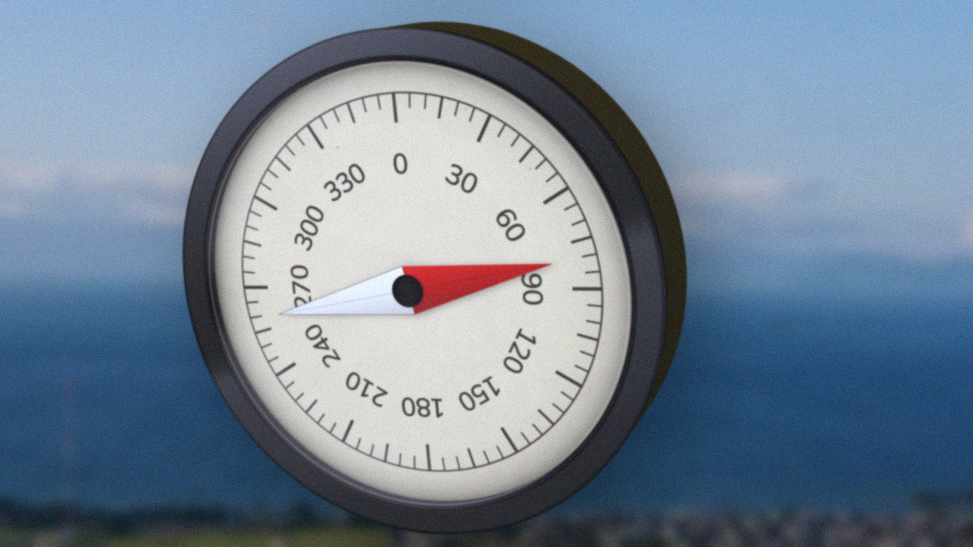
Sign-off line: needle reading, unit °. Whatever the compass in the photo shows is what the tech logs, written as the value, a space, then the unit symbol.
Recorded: 80 °
